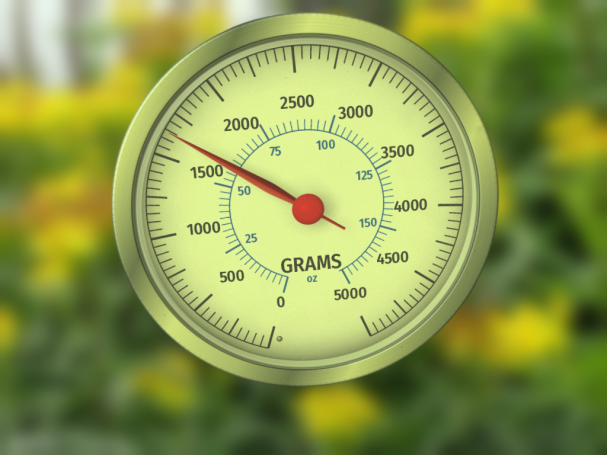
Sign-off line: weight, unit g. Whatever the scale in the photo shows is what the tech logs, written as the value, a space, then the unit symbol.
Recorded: 1650 g
